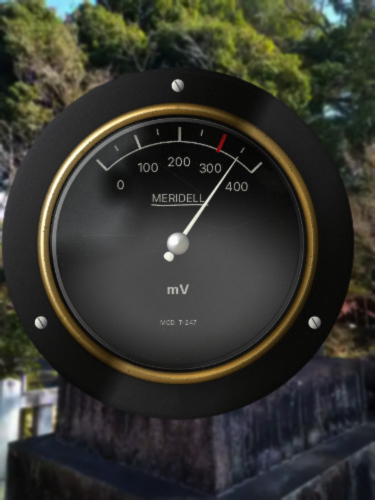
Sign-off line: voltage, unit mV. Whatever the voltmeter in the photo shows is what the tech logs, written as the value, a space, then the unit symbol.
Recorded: 350 mV
